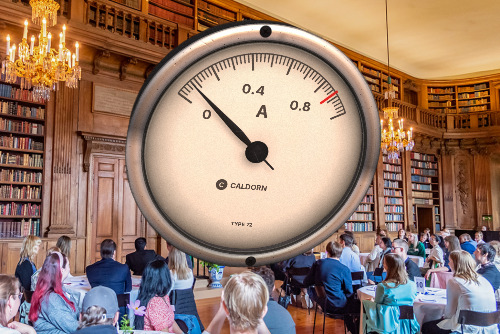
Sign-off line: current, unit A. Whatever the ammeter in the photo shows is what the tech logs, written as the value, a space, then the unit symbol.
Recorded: 0.08 A
